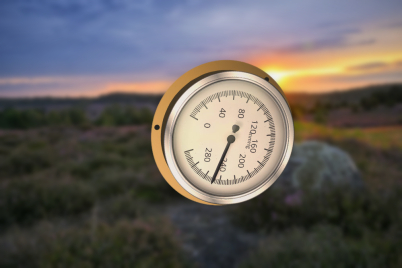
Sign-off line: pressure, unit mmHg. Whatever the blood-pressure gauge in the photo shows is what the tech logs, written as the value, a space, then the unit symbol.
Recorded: 250 mmHg
